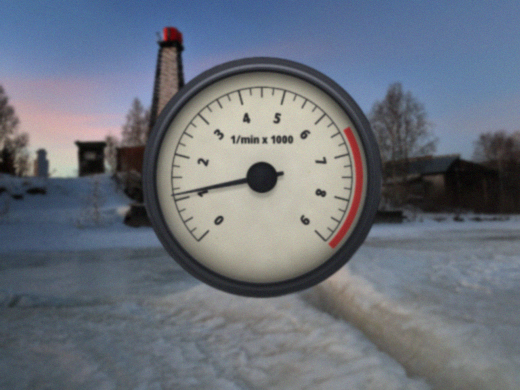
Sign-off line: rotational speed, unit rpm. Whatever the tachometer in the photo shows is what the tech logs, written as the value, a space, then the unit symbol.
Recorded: 1125 rpm
